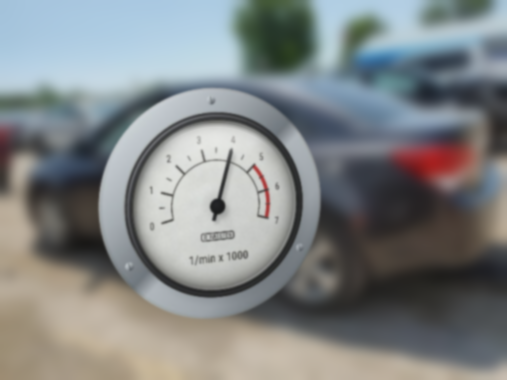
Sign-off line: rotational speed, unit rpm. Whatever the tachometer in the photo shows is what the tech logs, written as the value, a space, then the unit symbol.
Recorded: 4000 rpm
